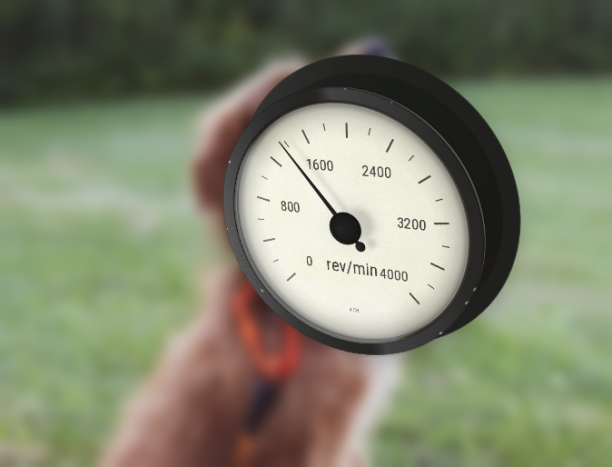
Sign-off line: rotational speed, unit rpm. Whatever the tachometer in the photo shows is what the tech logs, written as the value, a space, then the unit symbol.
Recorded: 1400 rpm
